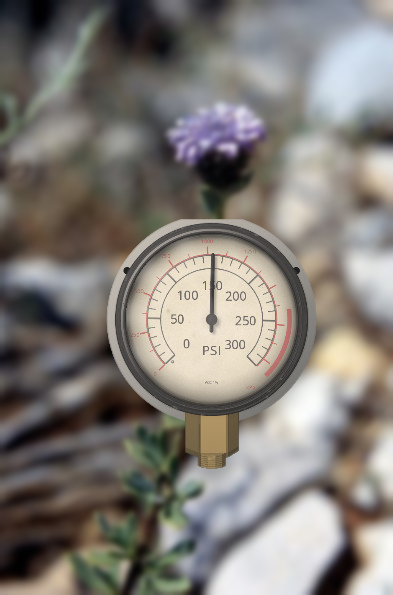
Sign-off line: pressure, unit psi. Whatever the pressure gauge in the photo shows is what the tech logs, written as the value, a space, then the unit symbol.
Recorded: 150 psi
